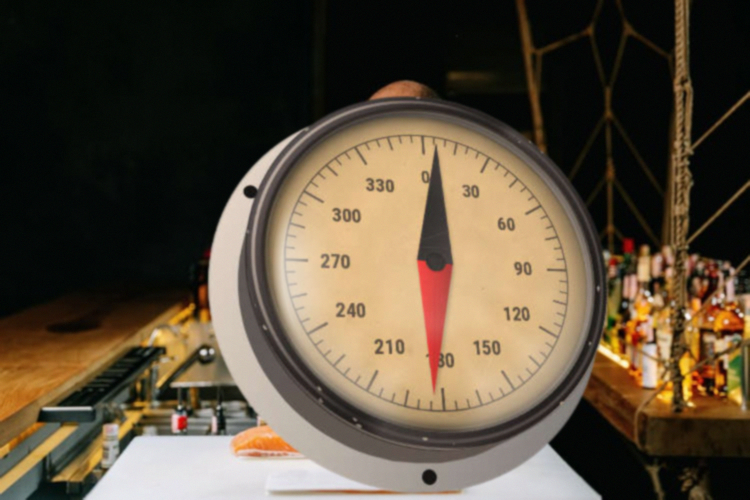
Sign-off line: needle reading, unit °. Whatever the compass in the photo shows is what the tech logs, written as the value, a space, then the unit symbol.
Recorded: 185 °
